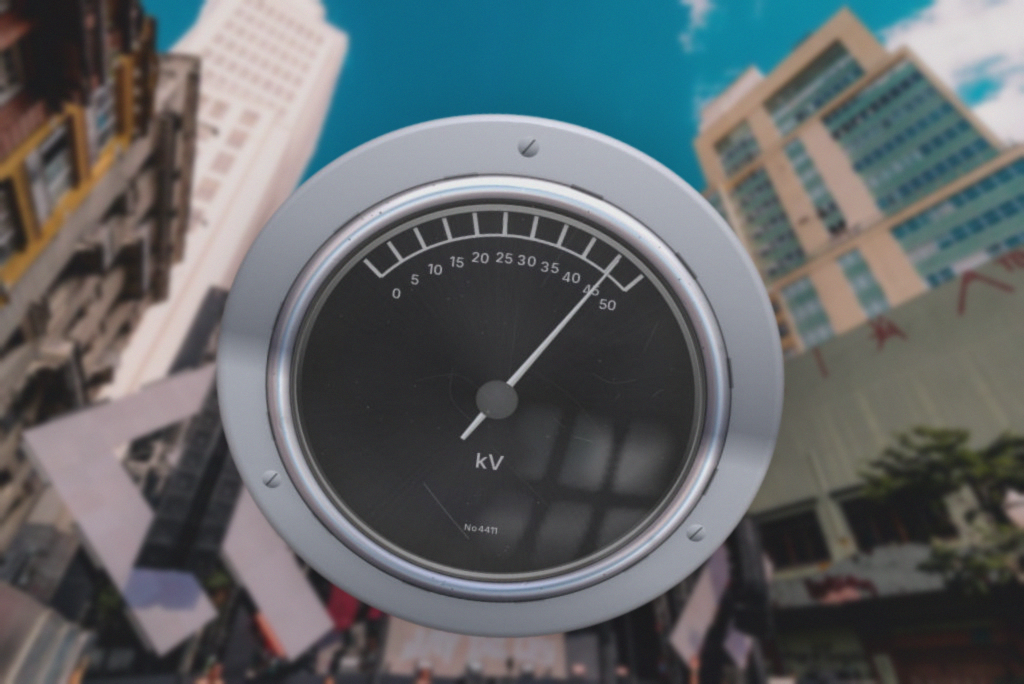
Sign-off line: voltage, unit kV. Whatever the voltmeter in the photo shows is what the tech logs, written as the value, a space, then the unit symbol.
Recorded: 45 kV
